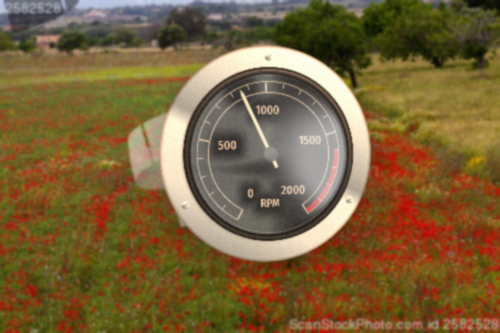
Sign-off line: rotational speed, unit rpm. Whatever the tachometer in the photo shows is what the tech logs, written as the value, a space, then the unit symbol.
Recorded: 850 rpm
